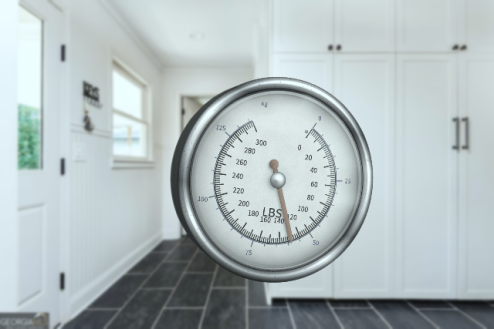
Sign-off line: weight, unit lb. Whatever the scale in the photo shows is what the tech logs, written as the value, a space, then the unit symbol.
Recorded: 130 lb
